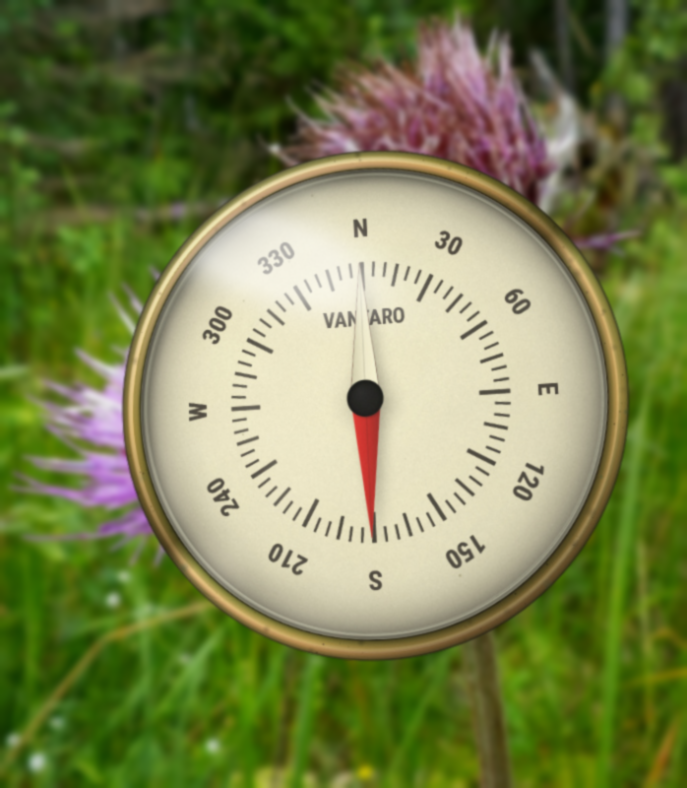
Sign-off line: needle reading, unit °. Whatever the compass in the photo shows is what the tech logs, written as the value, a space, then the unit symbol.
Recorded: 180 °
